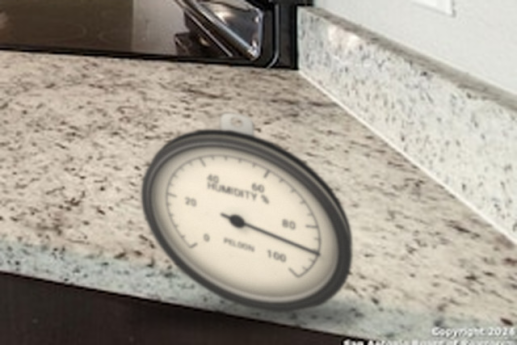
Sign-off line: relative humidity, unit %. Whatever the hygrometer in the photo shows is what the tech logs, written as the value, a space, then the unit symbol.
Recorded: 88 %
